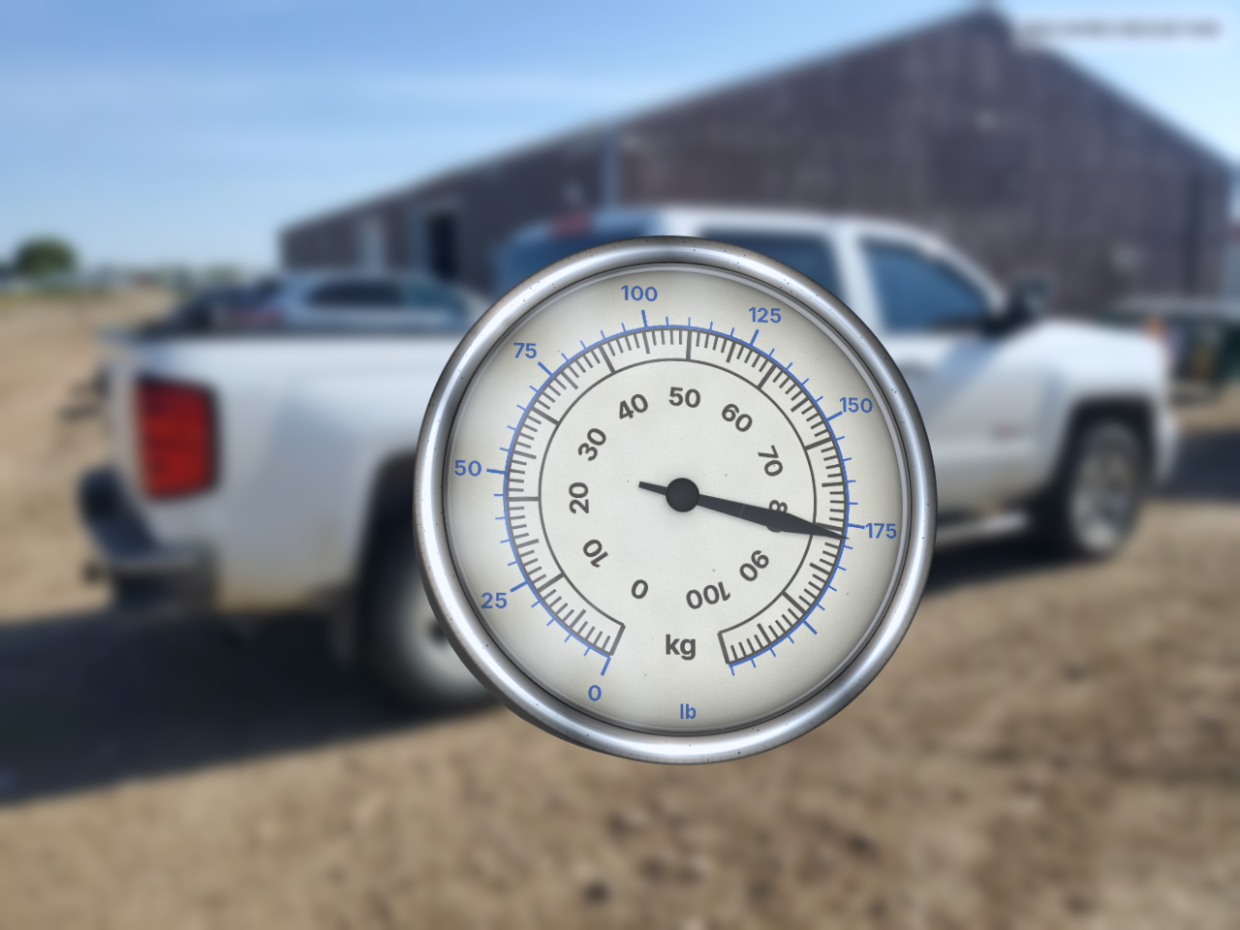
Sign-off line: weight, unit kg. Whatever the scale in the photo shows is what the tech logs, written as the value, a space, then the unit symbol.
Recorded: 81 kg
